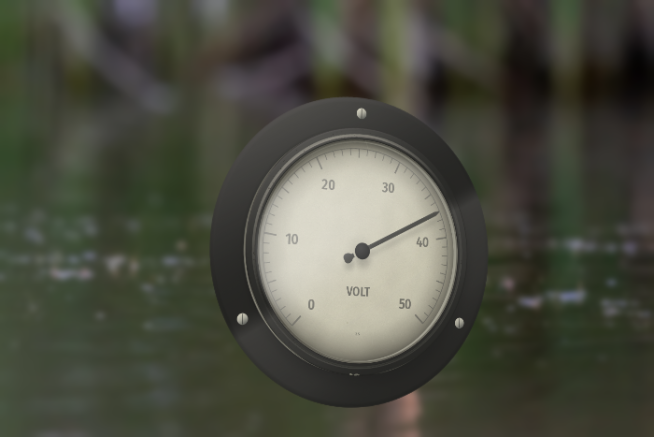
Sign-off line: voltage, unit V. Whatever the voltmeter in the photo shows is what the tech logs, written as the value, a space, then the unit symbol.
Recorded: 37 V
